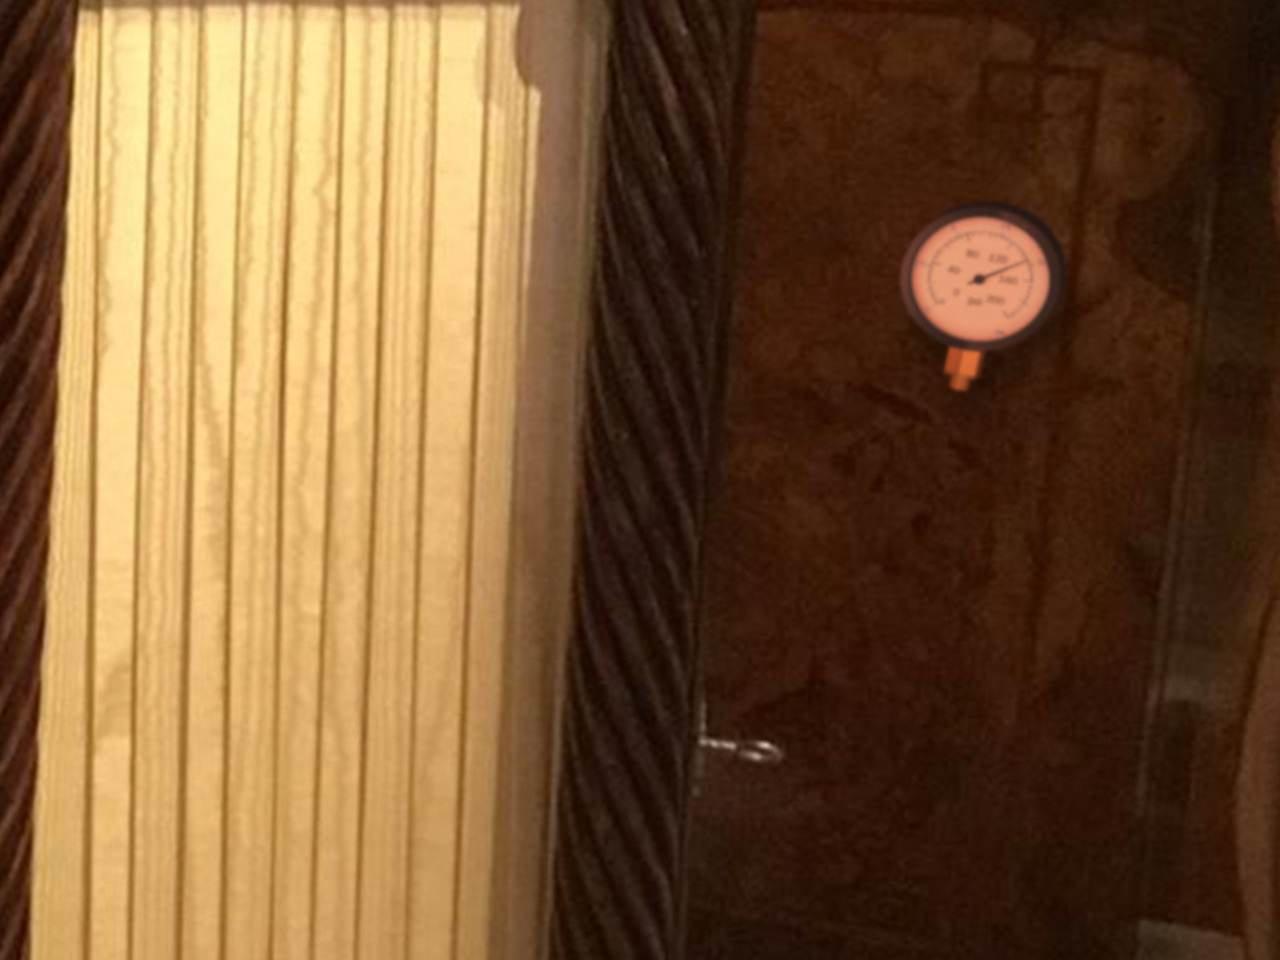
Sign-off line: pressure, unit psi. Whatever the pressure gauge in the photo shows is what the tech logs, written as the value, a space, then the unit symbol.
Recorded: 140 psi
